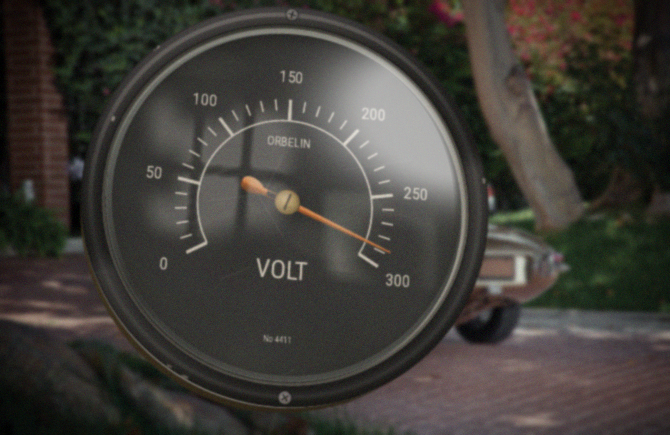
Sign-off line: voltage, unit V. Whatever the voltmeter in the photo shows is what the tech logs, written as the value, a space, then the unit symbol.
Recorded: 290 V
